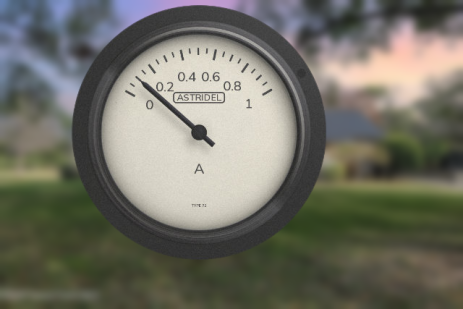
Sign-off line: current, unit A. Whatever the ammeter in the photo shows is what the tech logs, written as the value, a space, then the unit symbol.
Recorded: 0.1 A
